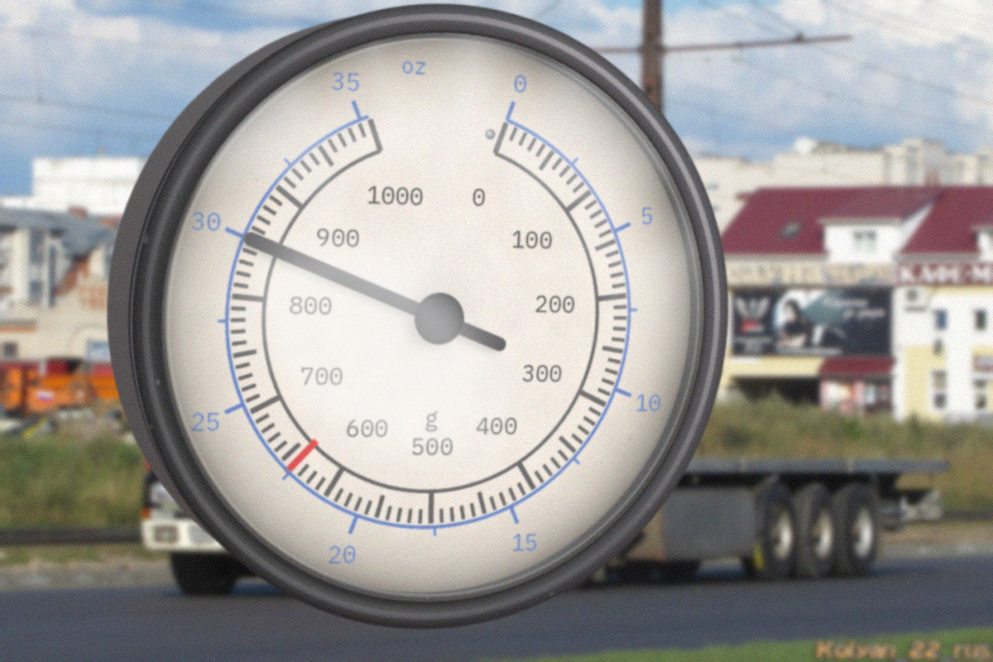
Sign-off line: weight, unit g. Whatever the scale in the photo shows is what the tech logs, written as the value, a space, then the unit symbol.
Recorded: 850 g
